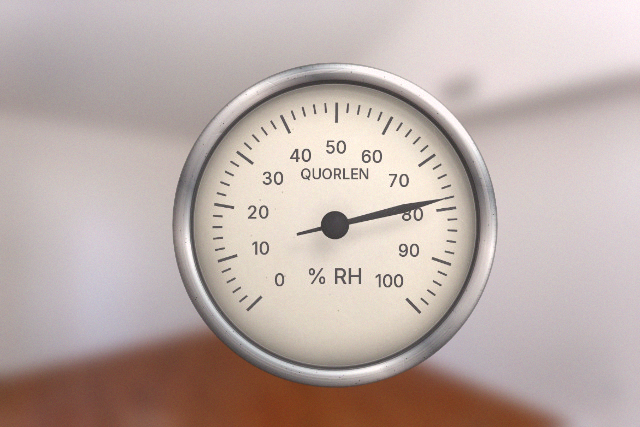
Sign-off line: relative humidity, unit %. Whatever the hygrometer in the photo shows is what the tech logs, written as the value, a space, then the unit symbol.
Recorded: 78 %
